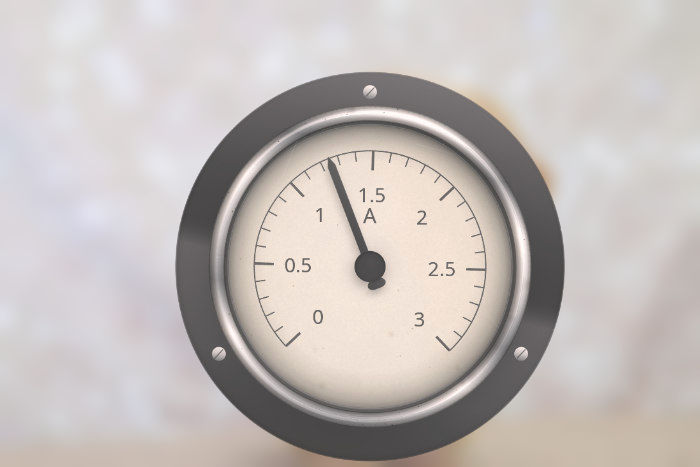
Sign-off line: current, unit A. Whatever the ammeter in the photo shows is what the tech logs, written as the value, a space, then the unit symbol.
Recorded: 1.25 A
